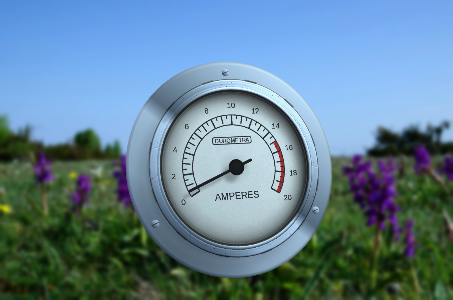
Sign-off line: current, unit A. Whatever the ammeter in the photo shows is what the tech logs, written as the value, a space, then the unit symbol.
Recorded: 0.5 A
